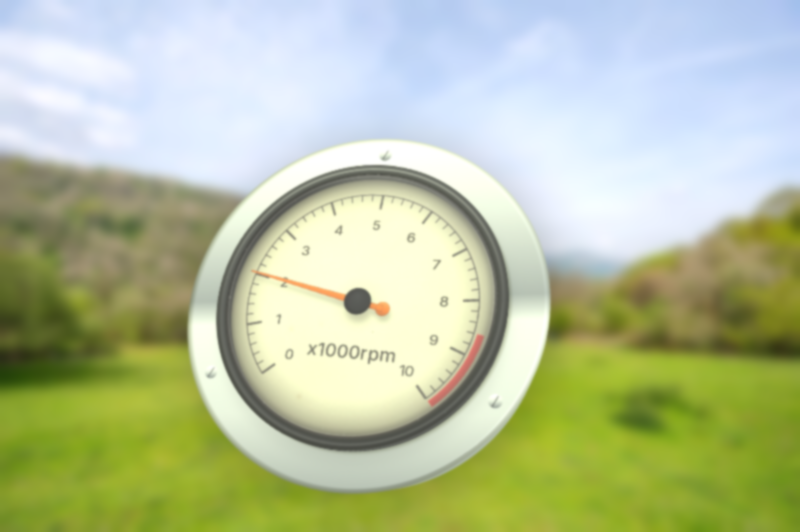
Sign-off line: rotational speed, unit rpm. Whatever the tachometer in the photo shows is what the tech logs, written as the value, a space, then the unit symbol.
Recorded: 2000 rpm
